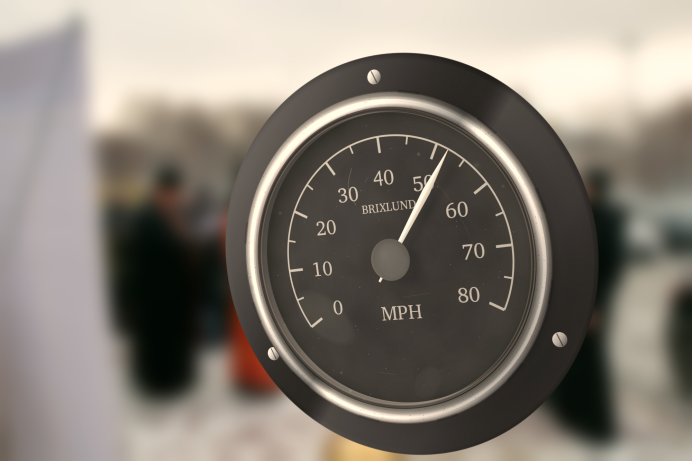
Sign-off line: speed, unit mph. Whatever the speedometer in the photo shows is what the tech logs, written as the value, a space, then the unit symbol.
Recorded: 52.5 mph
